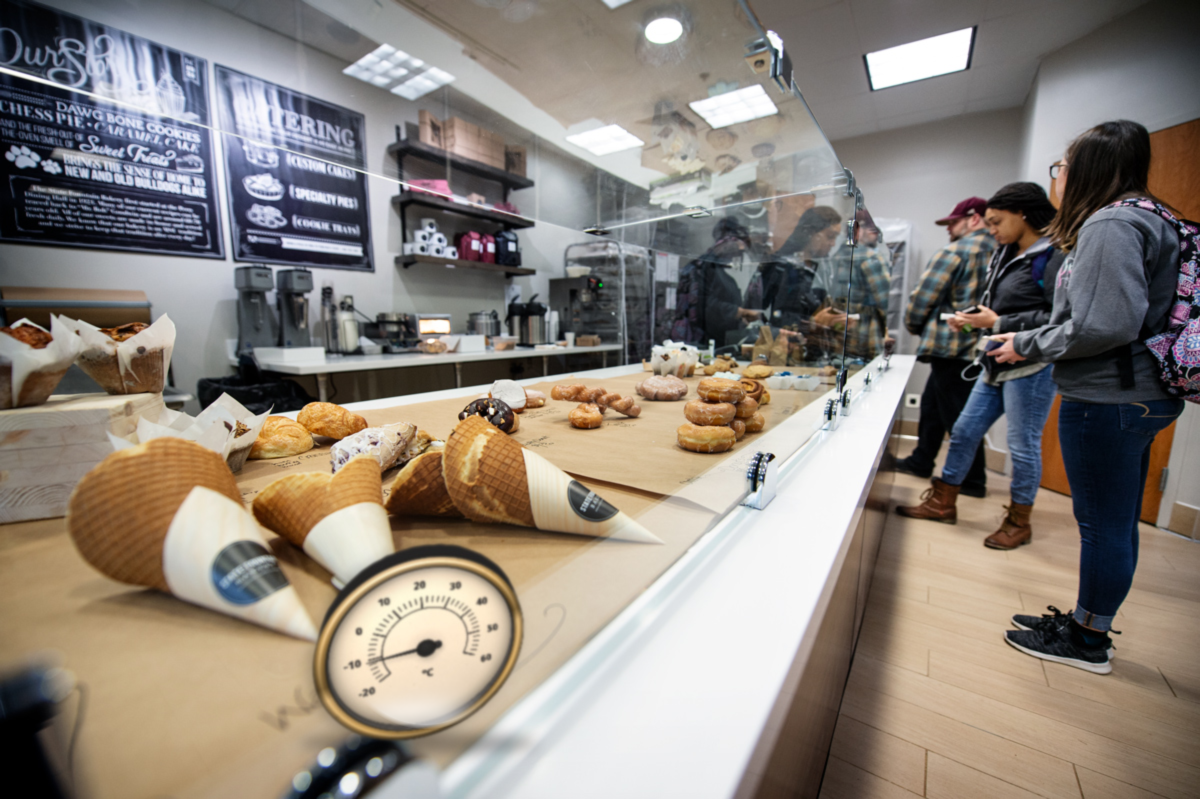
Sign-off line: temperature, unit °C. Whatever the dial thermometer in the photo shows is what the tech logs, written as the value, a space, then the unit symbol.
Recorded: -10 °C
